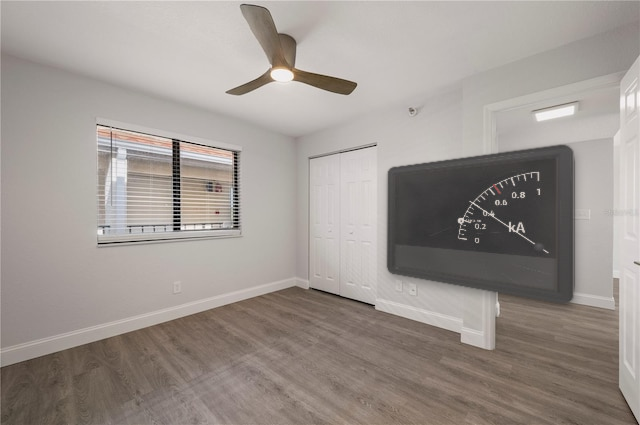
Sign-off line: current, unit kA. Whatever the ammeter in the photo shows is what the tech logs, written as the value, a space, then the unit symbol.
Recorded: 0.4 kA
